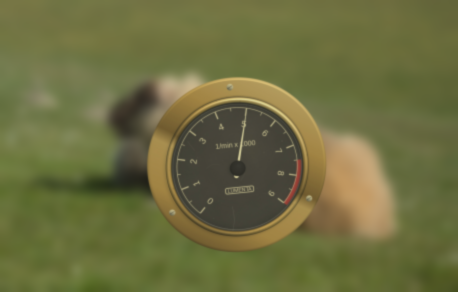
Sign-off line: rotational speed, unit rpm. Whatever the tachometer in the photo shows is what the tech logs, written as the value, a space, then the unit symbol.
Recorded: 5000 rpm
